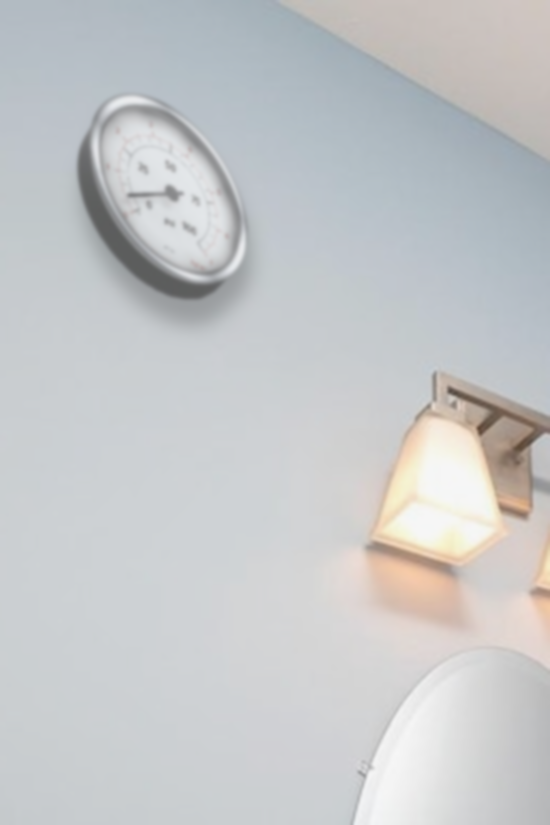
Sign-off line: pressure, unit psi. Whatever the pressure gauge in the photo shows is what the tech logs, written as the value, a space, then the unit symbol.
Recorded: 5 psi
